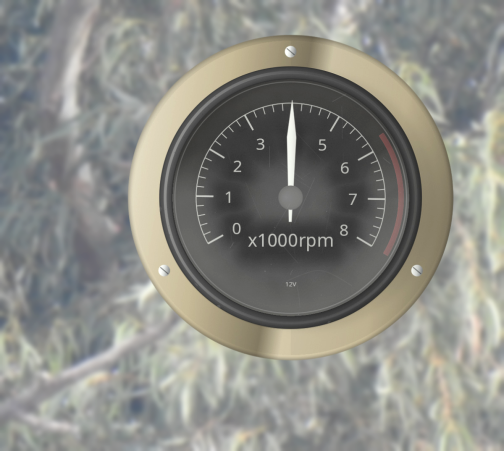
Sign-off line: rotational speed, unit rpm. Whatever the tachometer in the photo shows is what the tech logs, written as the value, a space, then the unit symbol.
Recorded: 4000 rpm
